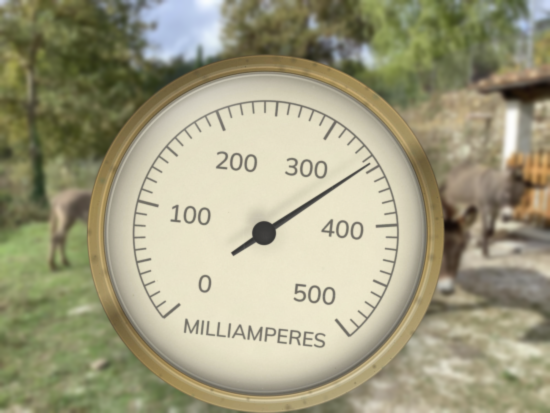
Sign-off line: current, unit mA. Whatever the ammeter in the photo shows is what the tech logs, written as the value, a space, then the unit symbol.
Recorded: 345 mA
